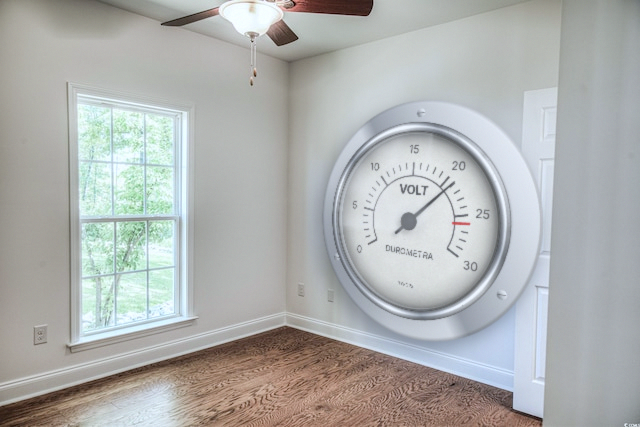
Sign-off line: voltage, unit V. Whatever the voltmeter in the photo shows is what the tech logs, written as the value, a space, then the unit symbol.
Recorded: 21 V
